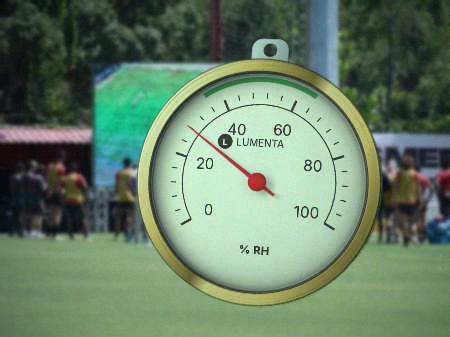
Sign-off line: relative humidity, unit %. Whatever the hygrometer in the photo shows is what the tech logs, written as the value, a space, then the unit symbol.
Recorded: 28 %
